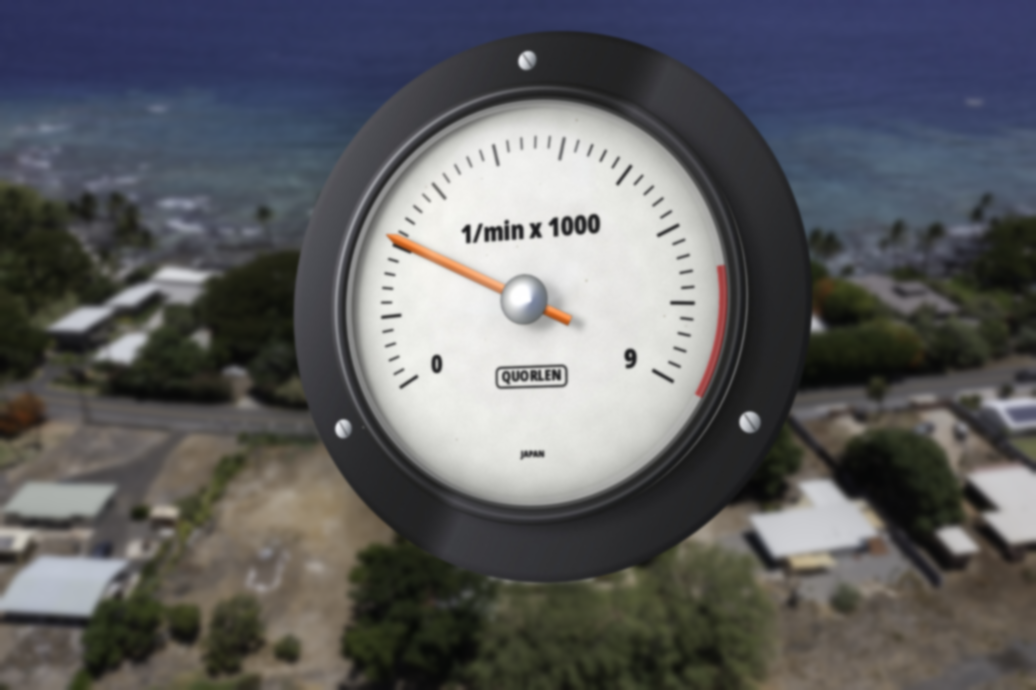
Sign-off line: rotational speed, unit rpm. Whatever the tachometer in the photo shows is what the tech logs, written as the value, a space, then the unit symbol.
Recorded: 2100 rpm
